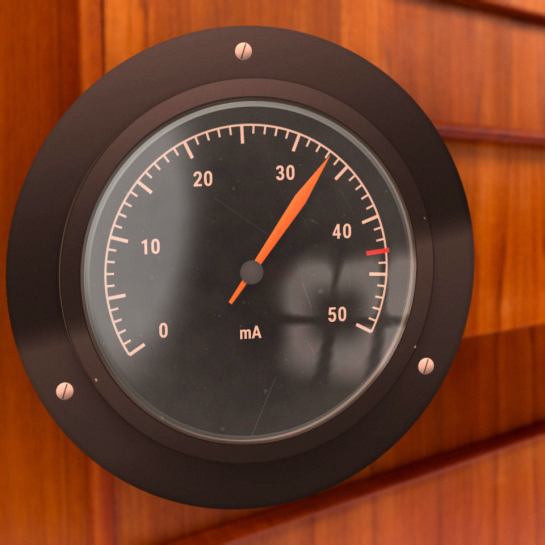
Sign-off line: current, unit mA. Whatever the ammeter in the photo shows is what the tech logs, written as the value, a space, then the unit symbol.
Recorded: 33 mA
